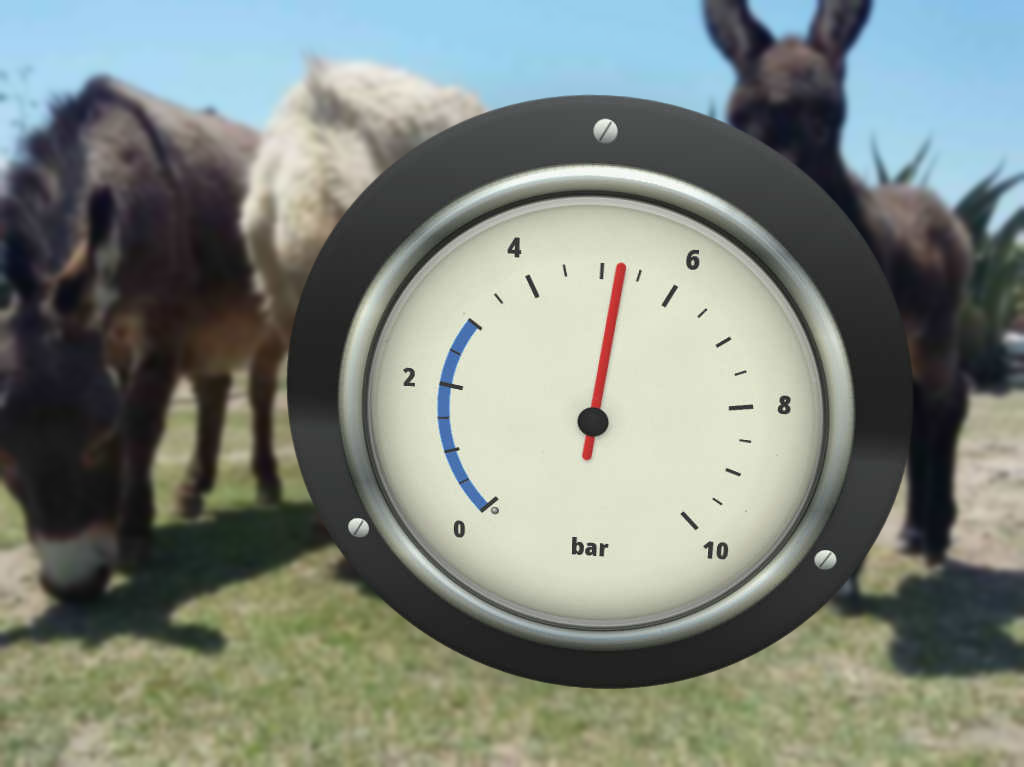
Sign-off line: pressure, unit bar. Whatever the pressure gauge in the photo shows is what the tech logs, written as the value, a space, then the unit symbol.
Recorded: 5.25 bar
